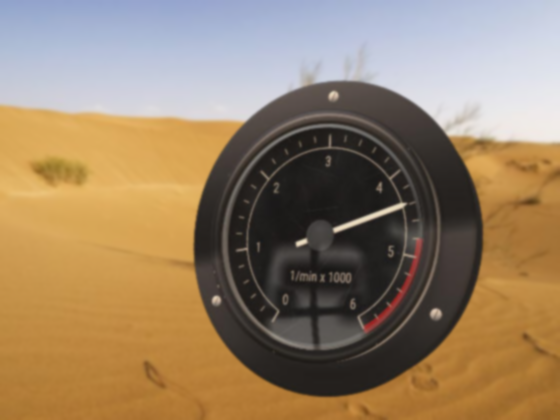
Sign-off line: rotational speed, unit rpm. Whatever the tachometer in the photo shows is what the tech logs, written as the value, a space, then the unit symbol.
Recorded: 4400 rpm
